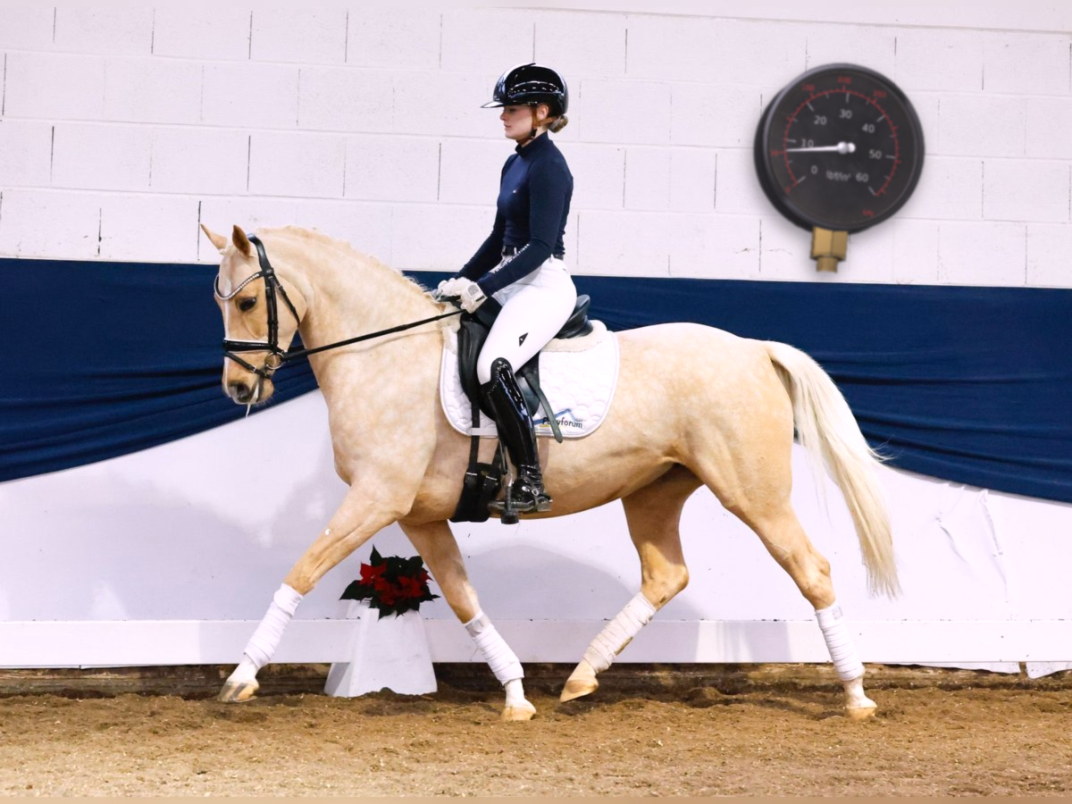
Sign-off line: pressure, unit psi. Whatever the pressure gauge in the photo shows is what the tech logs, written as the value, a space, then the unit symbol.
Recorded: 7.5 psi
